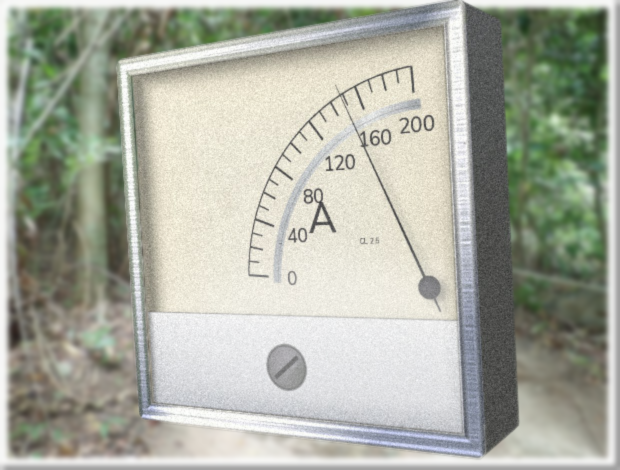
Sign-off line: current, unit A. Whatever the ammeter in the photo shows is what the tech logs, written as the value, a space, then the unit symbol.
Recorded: 150 A
